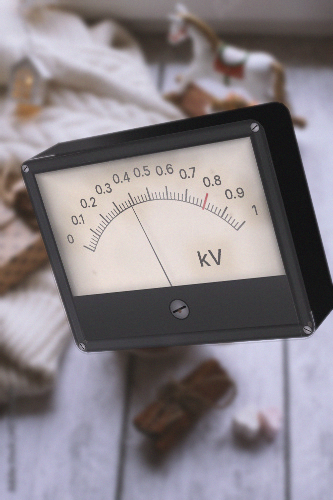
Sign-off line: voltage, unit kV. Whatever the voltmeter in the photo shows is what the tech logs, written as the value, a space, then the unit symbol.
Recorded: 0.4 kV
